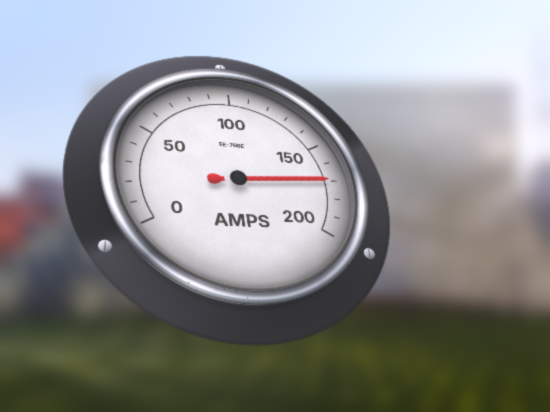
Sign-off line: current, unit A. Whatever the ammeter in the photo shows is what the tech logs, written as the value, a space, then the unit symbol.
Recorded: 170 A
